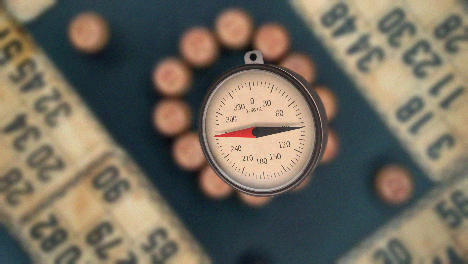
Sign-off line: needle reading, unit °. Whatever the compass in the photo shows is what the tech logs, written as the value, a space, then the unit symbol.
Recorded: 270 °
